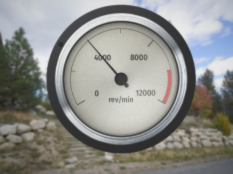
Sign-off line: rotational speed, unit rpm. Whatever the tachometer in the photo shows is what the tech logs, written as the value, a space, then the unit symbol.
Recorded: 4000 rpm
